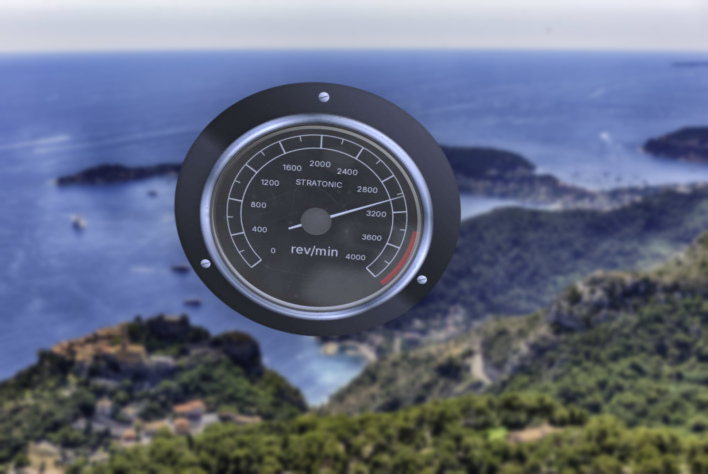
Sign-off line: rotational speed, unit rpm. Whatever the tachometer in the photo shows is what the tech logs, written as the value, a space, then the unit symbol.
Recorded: 3000 rpm
